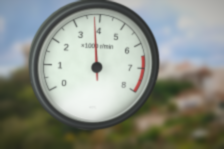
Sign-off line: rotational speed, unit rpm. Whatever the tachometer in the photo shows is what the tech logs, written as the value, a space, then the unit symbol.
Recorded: 3750 rpm
